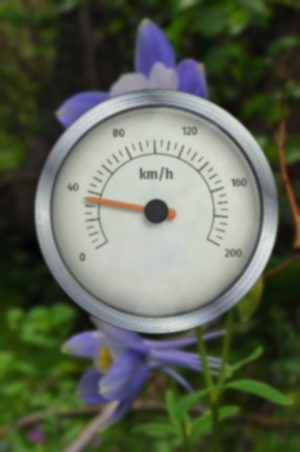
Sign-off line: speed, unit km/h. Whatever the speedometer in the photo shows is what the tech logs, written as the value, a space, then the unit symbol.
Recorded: 35 km/h
